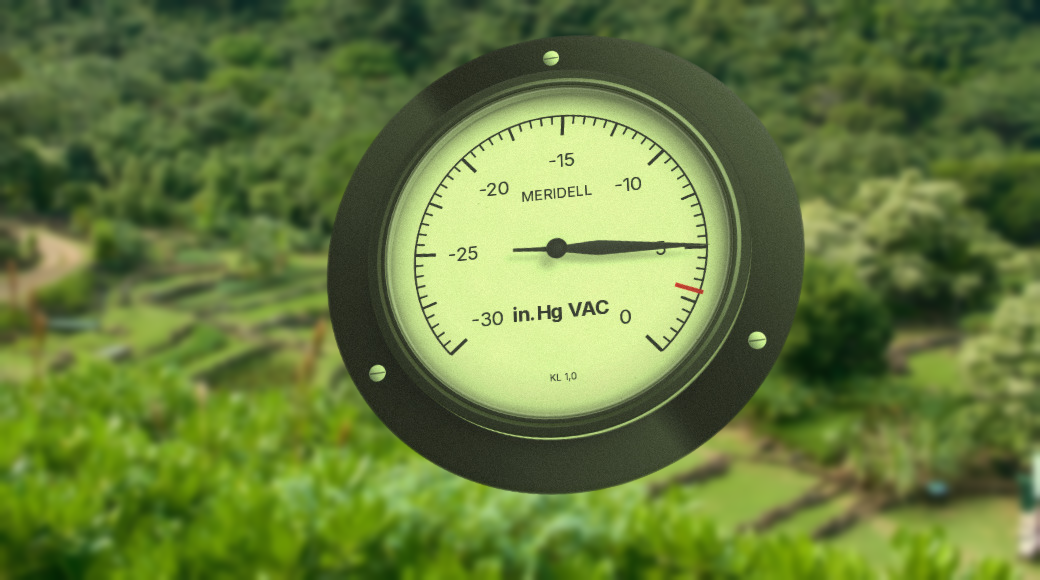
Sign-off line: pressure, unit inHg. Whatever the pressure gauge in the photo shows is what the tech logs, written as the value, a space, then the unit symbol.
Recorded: -5 inHg
